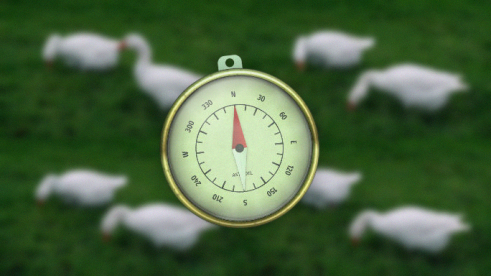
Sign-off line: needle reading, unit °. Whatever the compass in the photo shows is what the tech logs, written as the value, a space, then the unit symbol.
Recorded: 0 °
